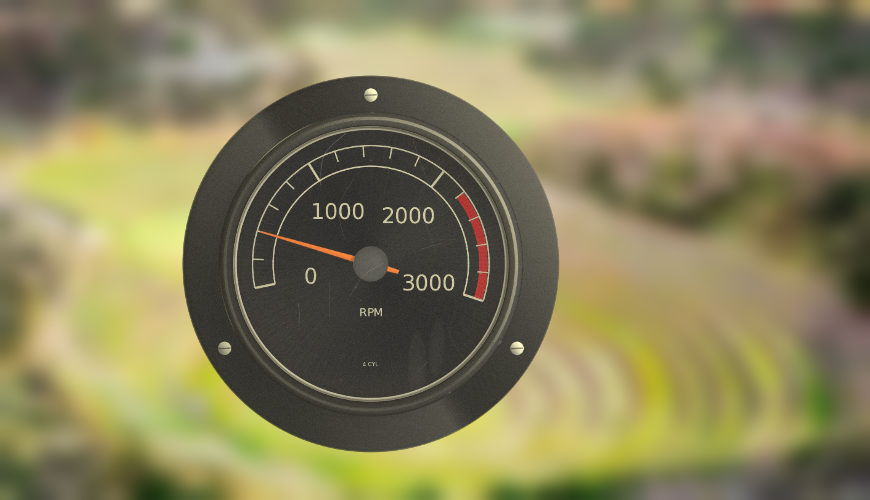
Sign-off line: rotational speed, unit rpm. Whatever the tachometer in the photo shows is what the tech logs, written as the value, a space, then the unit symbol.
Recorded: 400 rpm
